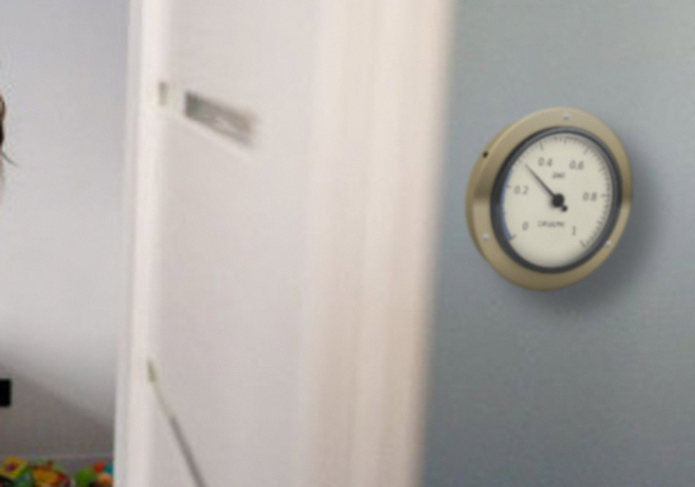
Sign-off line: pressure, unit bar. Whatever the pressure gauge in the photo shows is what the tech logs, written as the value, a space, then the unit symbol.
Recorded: 0.3 bar
